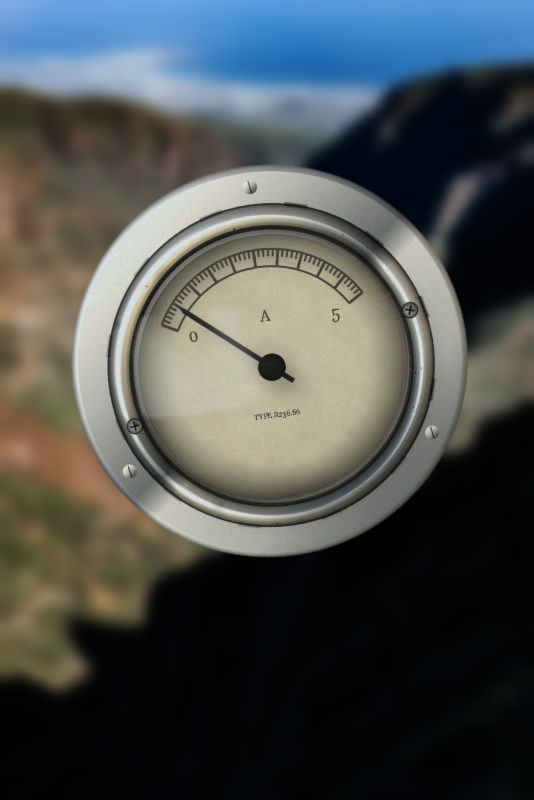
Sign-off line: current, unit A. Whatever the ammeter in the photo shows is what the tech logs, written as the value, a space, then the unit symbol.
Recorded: 0.5 A
